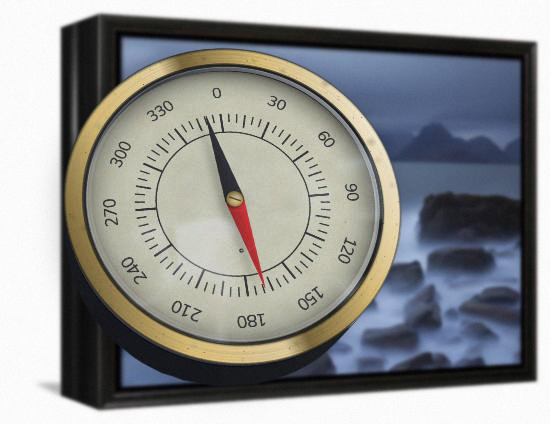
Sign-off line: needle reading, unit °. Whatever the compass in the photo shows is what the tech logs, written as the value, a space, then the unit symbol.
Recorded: 170 °
